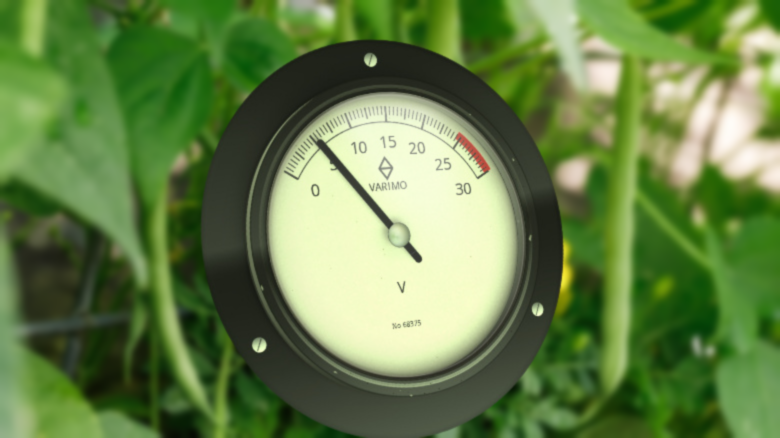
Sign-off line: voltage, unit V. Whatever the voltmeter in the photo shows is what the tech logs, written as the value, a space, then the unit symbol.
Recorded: 5 V
